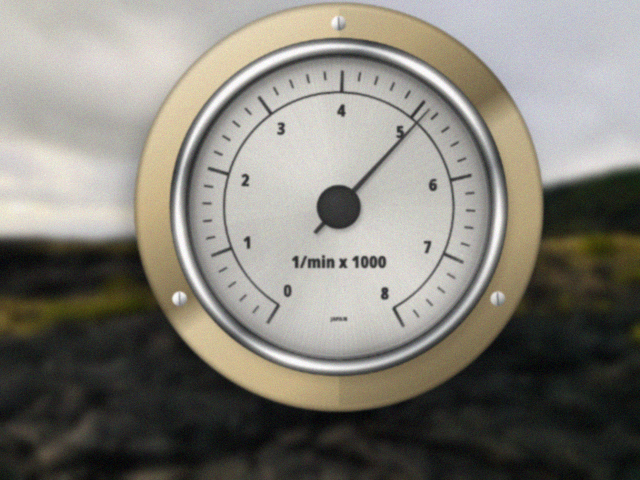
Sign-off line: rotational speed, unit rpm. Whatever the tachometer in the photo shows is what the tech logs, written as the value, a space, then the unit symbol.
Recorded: 5100 rpm
